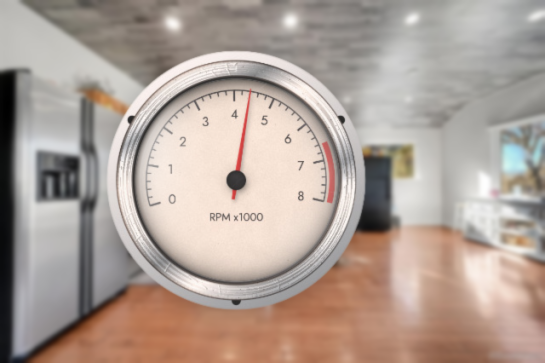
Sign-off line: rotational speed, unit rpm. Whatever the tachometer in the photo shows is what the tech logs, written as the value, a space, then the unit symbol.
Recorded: 4400 rpm
